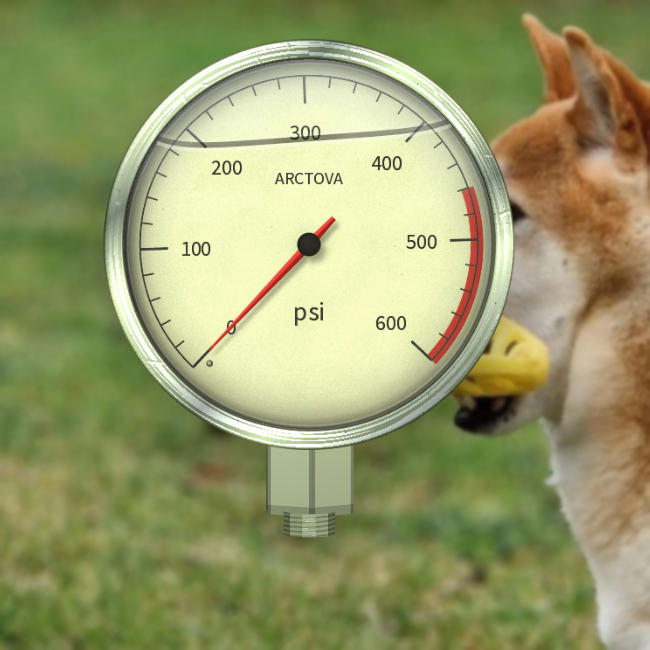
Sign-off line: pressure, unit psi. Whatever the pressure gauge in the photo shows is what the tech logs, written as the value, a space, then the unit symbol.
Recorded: 0 psi
